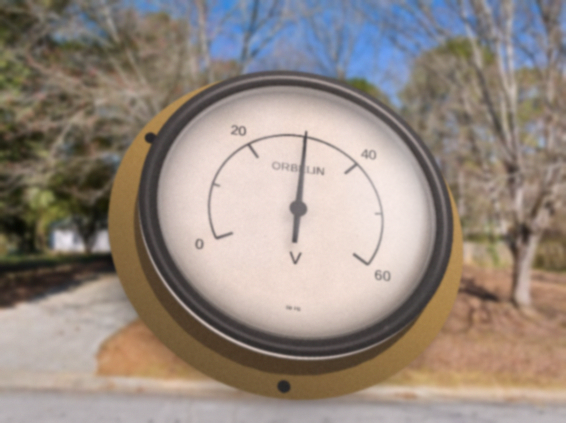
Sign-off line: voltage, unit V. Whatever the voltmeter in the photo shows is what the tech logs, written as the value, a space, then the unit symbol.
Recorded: 30 V
